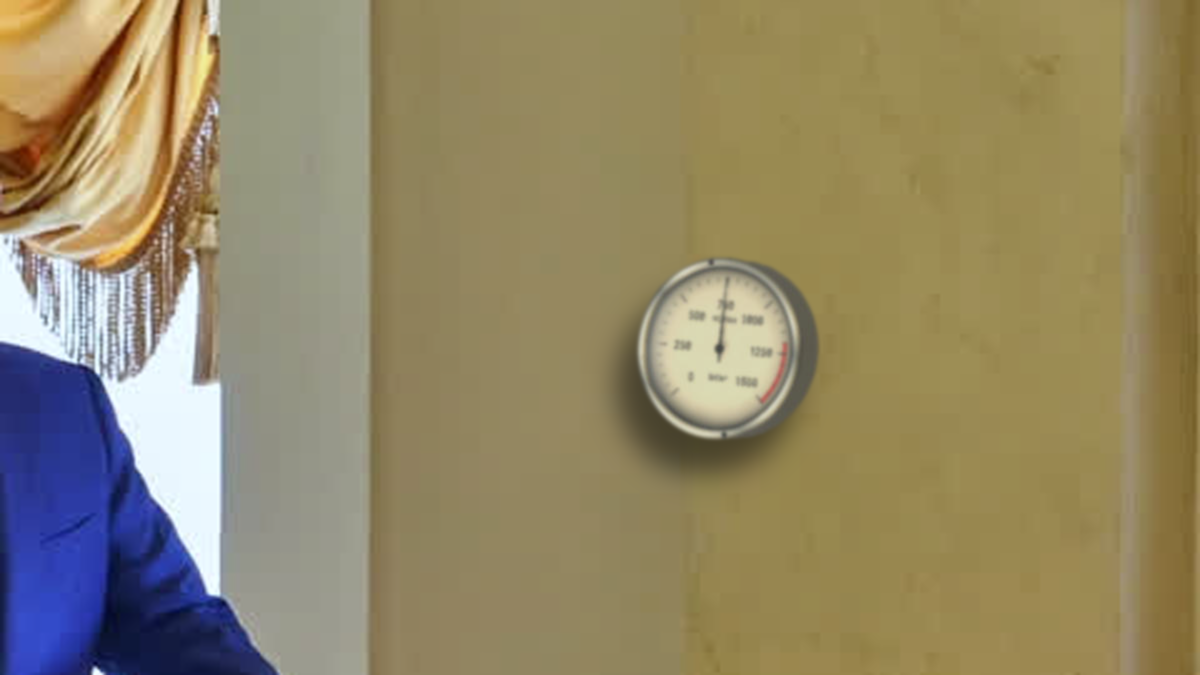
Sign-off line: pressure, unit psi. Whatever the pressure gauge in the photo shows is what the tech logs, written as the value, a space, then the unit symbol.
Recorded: 750 psi
